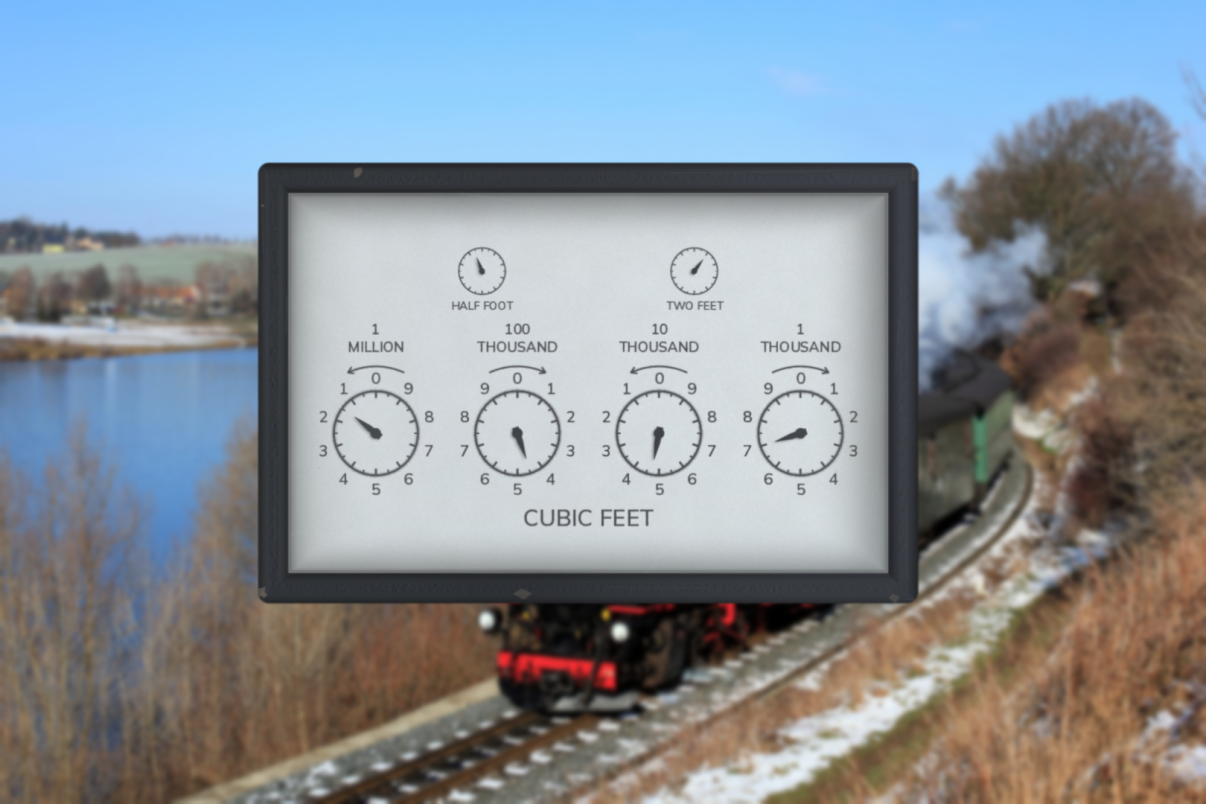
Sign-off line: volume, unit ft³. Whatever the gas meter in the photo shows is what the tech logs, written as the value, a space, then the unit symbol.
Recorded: 144700 ft³
